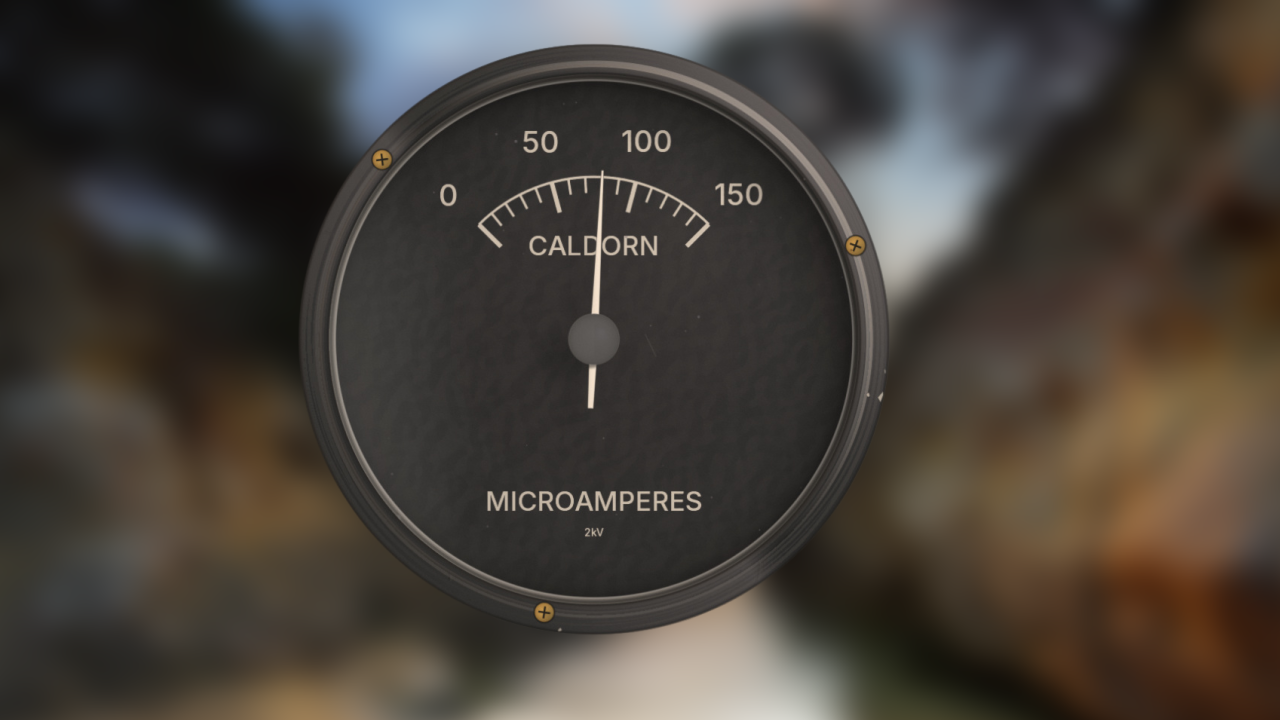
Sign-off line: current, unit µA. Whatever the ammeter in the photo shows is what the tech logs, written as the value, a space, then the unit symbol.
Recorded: 80 µA
